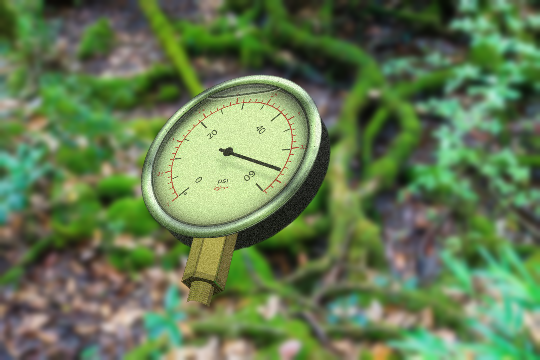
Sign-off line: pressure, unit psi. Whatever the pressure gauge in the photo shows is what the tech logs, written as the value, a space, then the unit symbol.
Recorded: 55 psi
